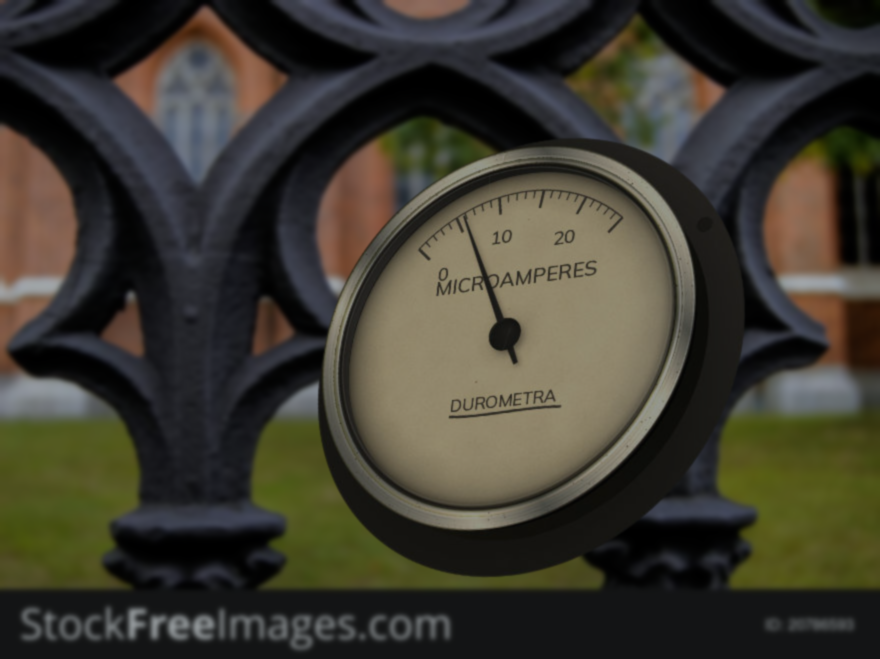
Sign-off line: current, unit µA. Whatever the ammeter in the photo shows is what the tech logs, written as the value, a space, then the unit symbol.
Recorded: 6 µA
